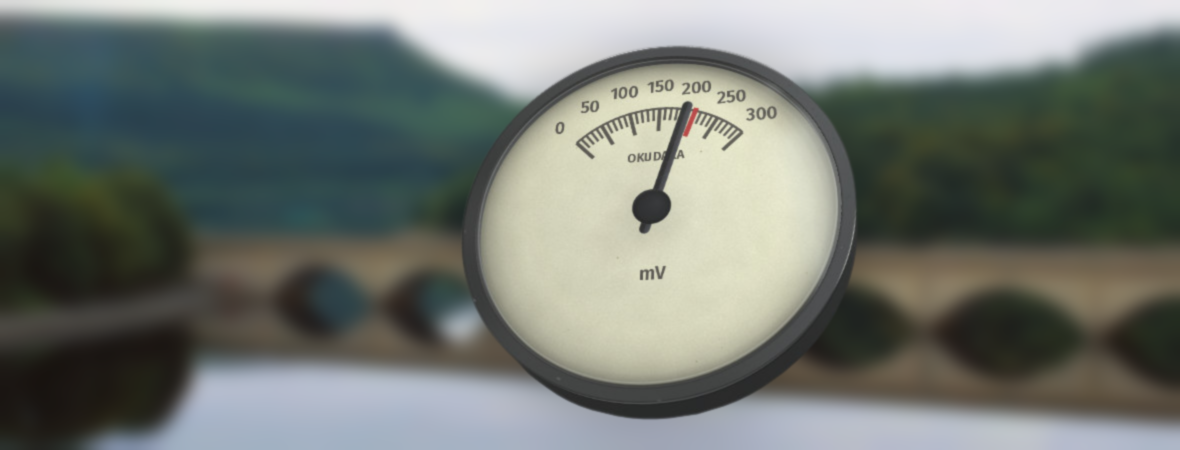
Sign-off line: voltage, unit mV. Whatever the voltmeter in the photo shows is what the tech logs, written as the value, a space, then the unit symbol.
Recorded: 200 mV
